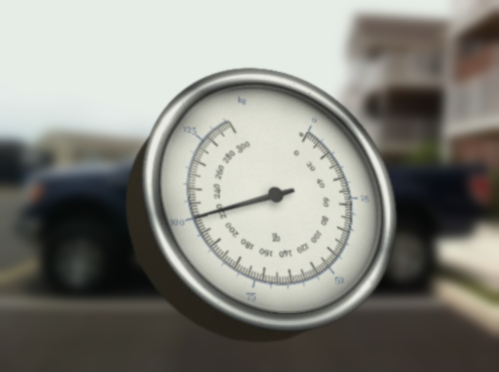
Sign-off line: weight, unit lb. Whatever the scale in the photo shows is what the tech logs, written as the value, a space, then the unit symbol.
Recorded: 220 lb
